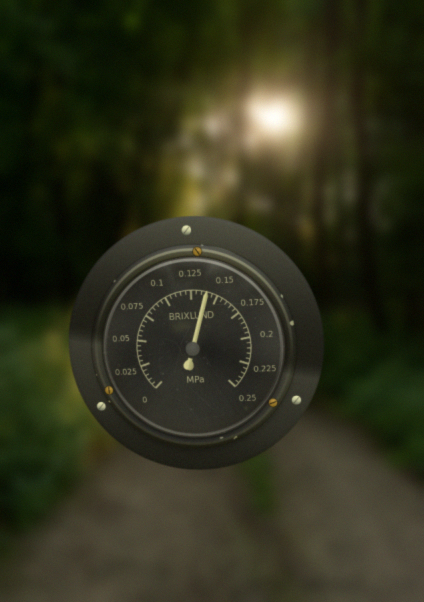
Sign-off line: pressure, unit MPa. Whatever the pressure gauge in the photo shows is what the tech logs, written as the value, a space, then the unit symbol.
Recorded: 0.14 MPa
